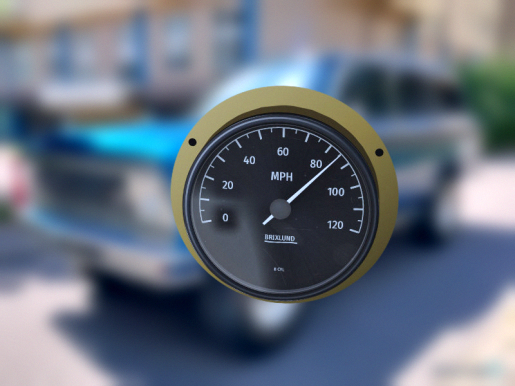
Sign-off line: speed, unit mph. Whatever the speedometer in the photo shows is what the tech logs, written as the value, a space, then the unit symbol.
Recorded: 85 mph
